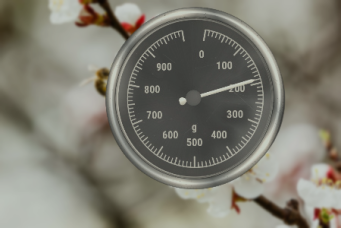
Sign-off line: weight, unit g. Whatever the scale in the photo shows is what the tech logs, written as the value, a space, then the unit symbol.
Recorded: 190 g
